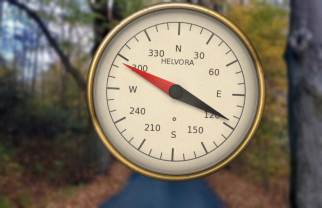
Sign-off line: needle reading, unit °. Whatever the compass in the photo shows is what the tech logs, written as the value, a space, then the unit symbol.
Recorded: 295 °
